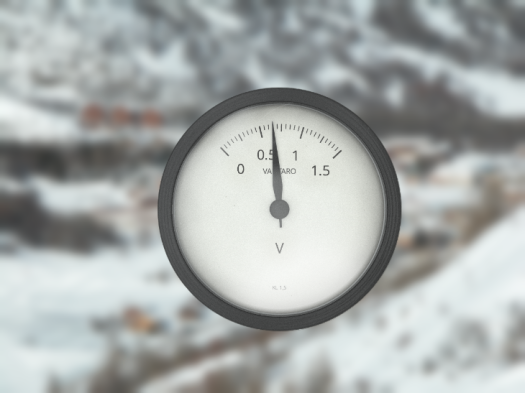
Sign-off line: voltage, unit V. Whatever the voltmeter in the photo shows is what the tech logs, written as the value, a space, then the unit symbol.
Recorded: 0.65 V
